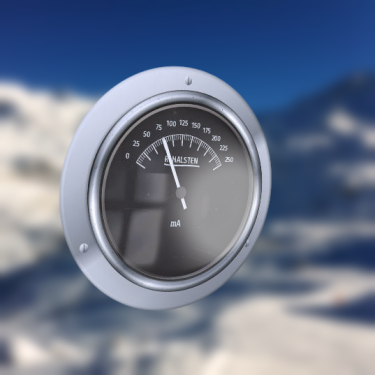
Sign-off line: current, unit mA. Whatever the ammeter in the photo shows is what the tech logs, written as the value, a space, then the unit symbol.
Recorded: 75 mA
